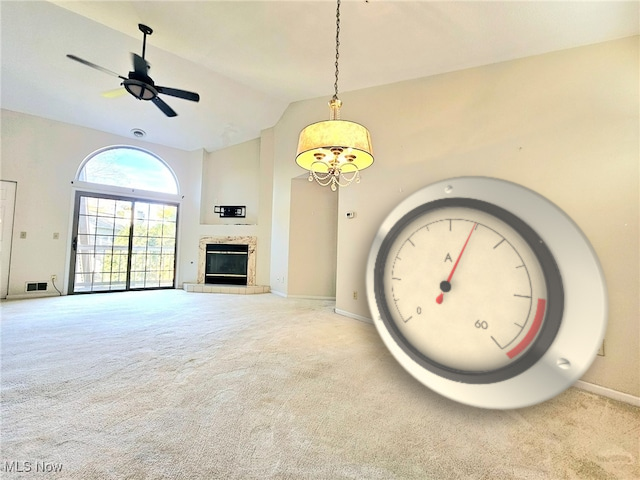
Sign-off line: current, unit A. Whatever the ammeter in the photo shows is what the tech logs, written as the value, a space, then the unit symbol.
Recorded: 35 A
